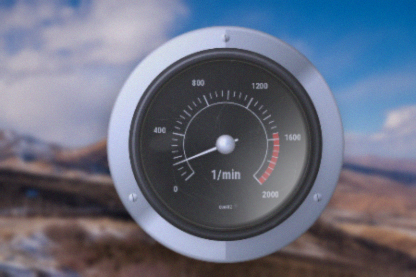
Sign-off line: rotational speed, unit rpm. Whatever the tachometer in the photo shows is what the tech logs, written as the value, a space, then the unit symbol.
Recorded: 150 rpm
